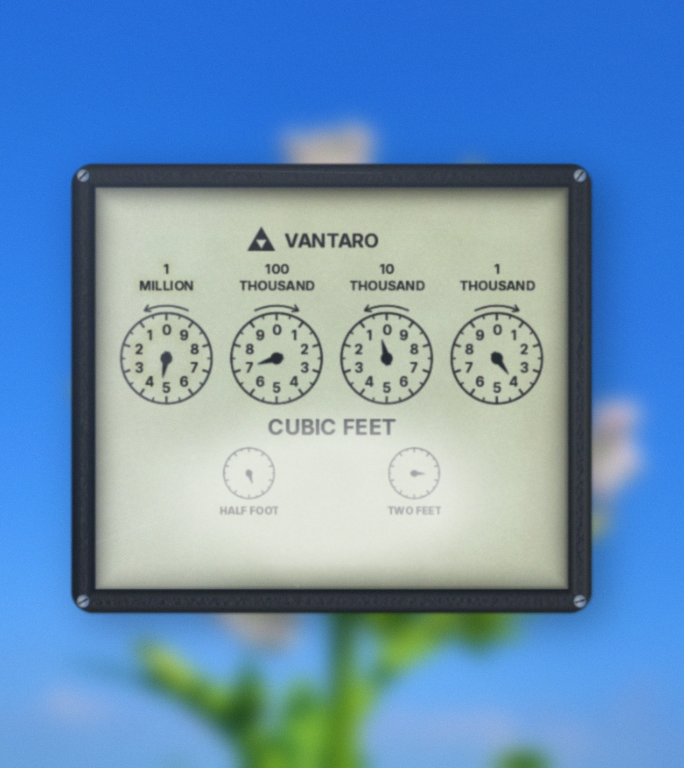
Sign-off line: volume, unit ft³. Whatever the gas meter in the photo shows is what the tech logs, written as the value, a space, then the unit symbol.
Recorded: 470400 ft³
